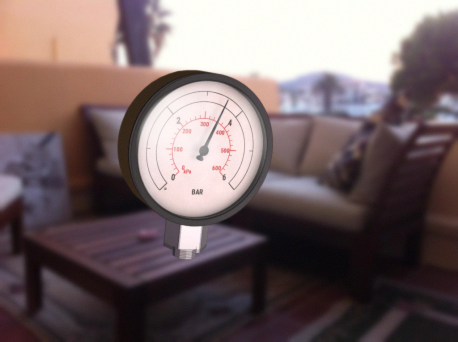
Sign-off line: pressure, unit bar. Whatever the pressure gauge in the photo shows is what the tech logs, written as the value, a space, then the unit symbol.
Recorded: 3.5 bar
